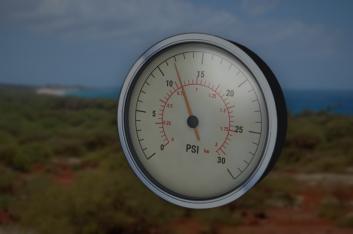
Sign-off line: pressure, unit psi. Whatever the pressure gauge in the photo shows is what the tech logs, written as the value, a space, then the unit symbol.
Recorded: 12 psi
